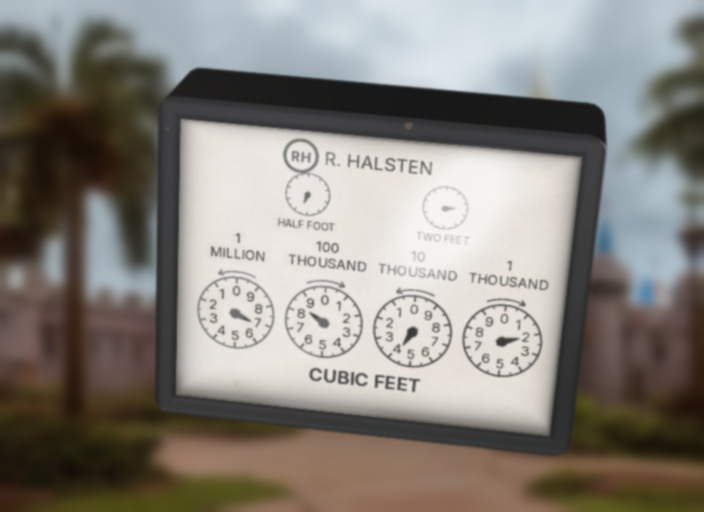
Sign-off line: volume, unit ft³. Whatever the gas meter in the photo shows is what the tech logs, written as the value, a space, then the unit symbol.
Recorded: 684200 ft³
